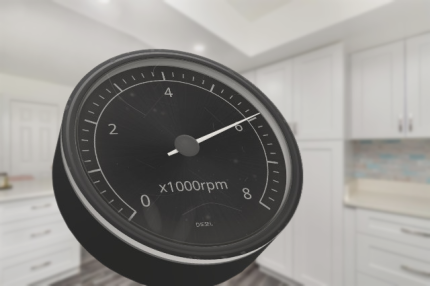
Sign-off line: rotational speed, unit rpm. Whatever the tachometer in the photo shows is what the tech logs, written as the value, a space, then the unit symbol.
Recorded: 6000 rpm
